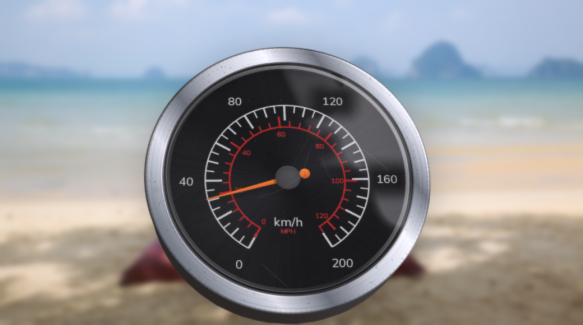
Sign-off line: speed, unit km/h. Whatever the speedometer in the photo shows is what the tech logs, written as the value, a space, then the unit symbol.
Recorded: 30 km/h
